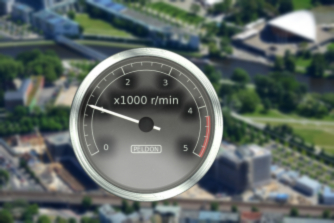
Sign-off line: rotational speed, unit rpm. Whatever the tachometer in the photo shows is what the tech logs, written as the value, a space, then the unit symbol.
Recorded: 1000 rpm
